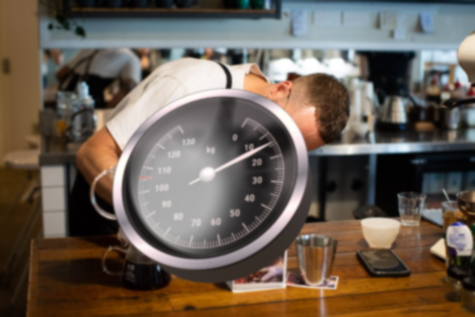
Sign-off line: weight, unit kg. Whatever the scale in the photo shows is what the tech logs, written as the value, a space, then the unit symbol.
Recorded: 15 kg
